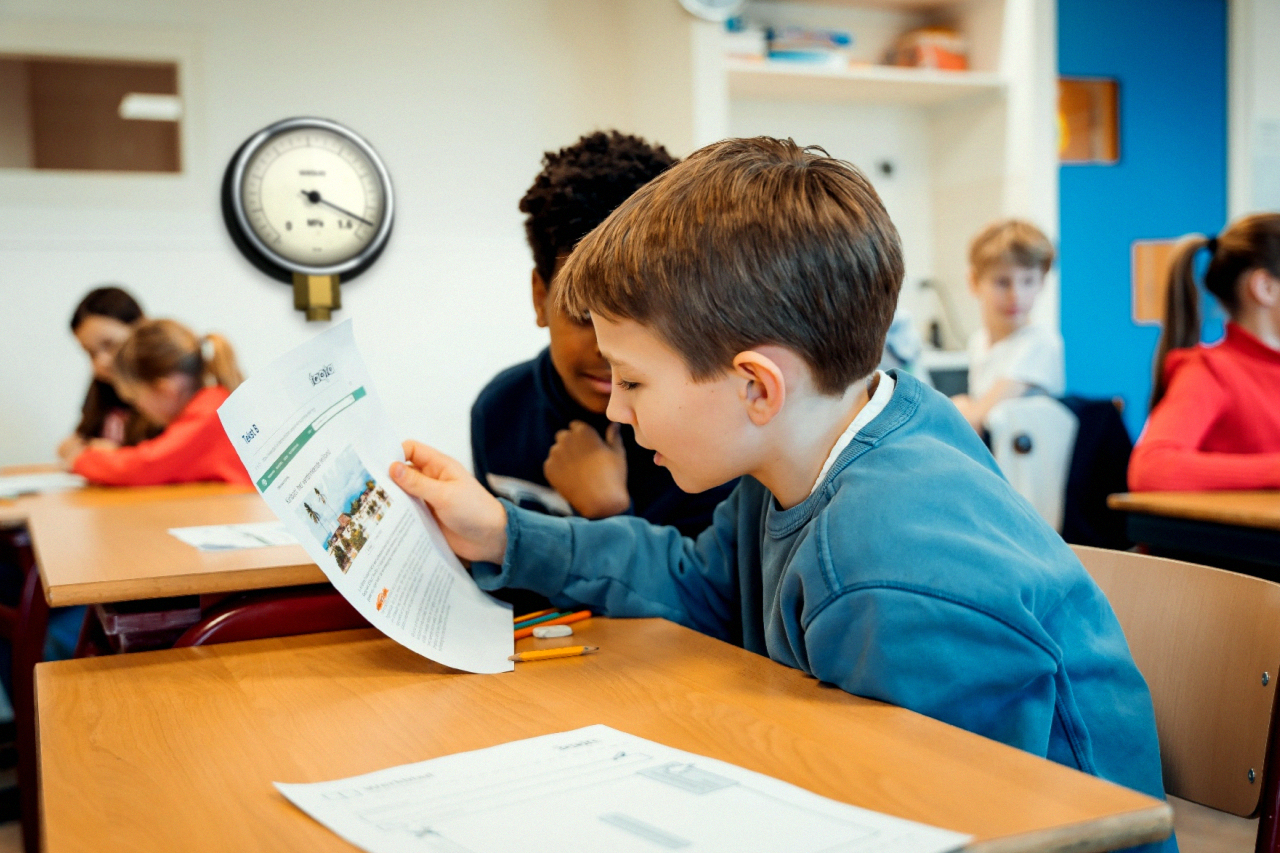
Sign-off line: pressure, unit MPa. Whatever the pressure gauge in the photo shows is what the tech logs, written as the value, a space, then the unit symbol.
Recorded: 1.5 MPa
